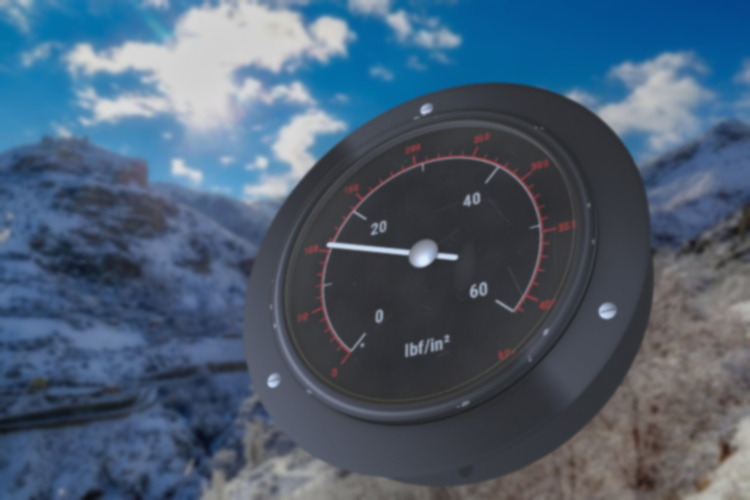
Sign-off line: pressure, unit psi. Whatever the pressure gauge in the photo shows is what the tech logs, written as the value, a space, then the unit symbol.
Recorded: 15 psi
